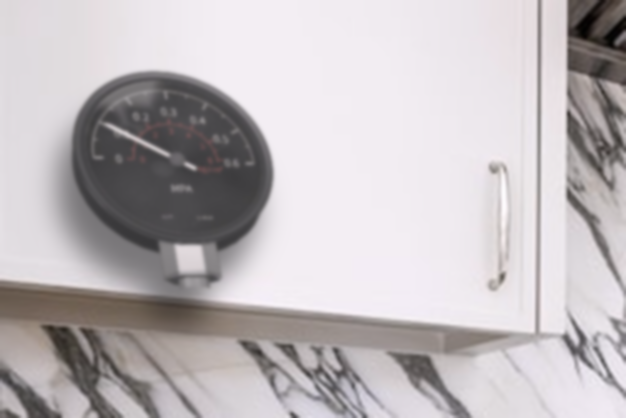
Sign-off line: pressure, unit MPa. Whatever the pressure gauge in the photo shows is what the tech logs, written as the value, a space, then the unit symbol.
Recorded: 0.1 MPa
